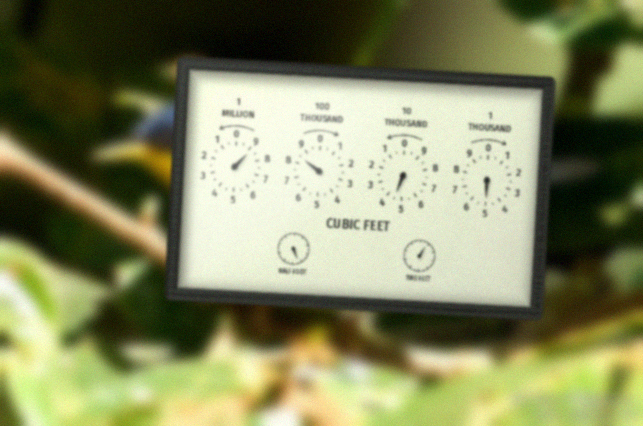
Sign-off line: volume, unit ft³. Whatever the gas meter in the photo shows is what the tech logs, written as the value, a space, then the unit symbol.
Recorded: 884500 ft³
